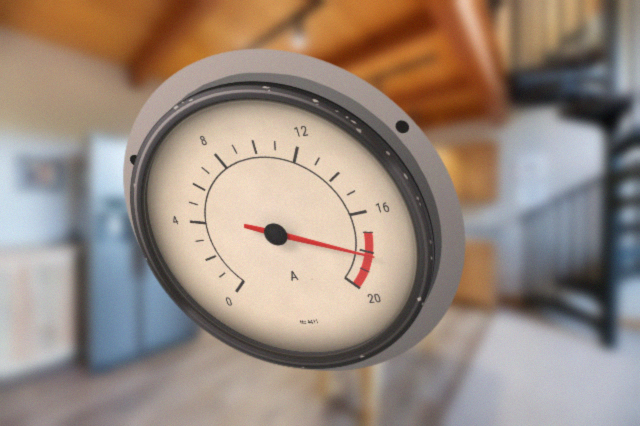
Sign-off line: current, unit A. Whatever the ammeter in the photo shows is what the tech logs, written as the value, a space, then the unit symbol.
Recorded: 18 A
